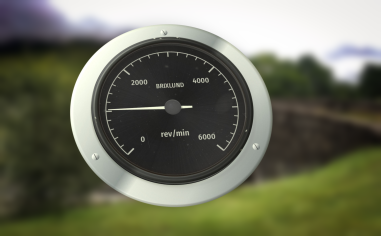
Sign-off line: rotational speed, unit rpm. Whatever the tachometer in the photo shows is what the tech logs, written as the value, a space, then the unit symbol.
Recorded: 1000 rpm
